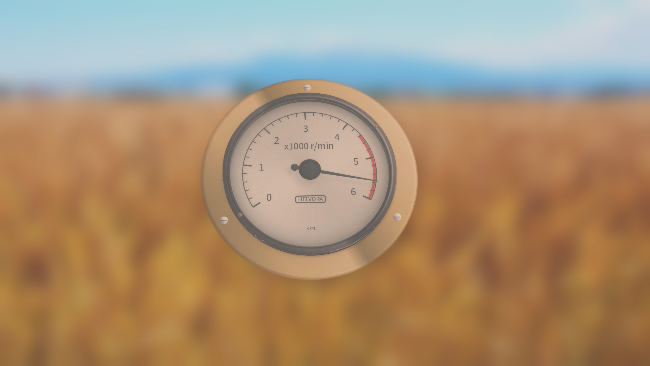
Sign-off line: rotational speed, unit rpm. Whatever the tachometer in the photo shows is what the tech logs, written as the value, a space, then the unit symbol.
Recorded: 5600 rpm
